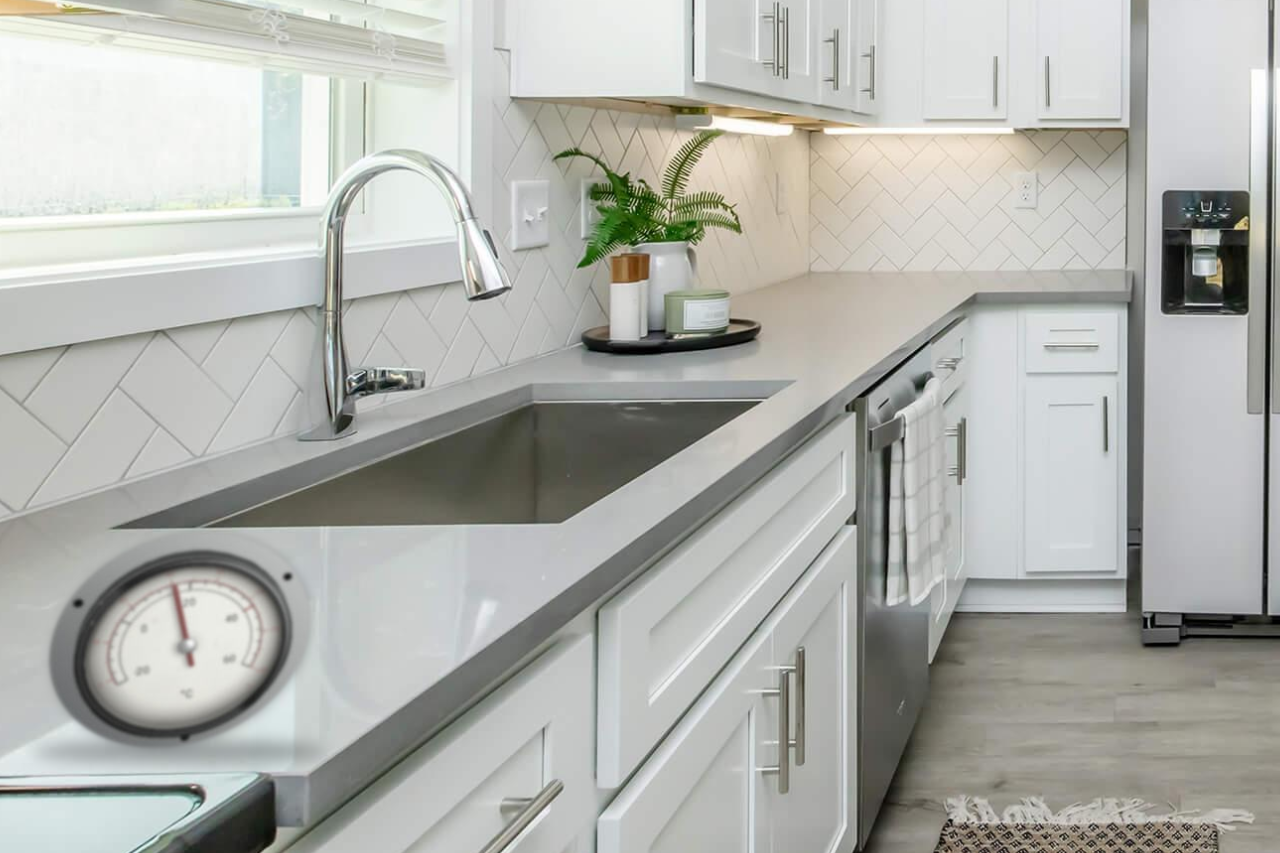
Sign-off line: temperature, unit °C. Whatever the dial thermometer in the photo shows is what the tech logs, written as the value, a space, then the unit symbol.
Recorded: 16 °C
